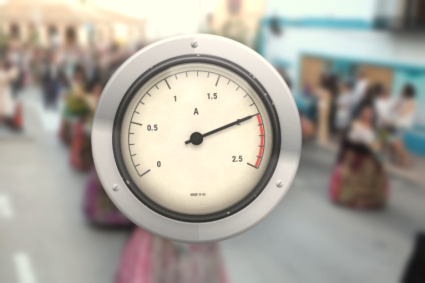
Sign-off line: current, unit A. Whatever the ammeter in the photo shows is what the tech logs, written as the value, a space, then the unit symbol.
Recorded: 2 A
